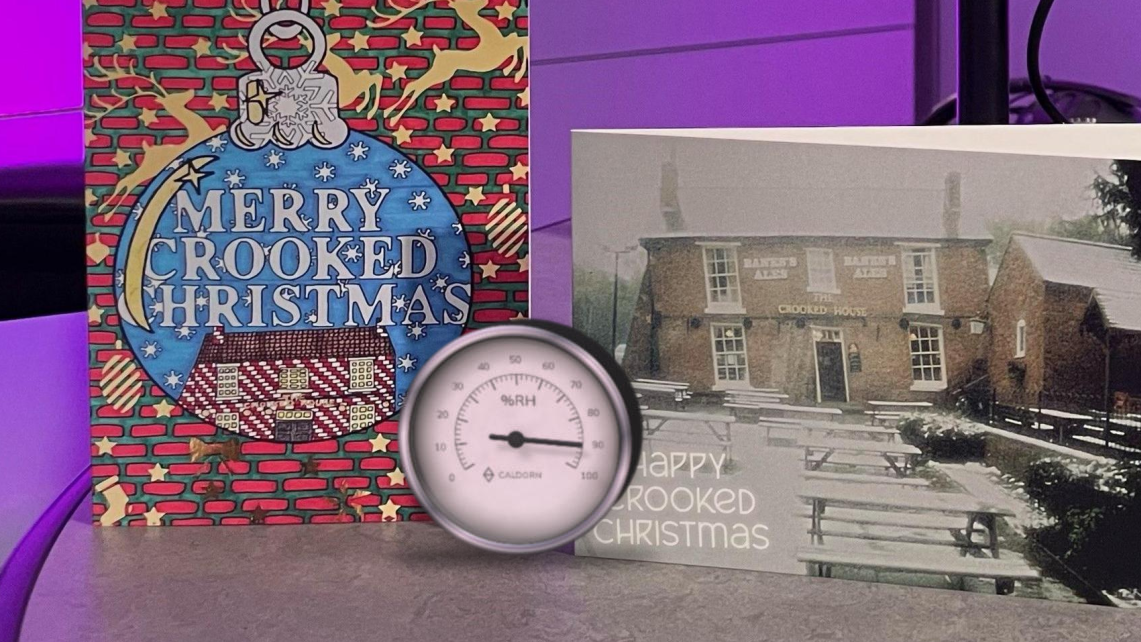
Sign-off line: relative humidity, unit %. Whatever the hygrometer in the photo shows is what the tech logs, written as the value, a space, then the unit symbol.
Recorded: 90 %
